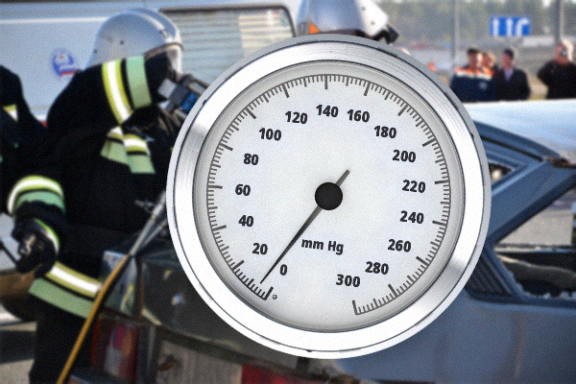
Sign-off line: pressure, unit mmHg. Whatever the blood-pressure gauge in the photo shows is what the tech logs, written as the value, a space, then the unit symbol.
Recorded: 6 mmHg
